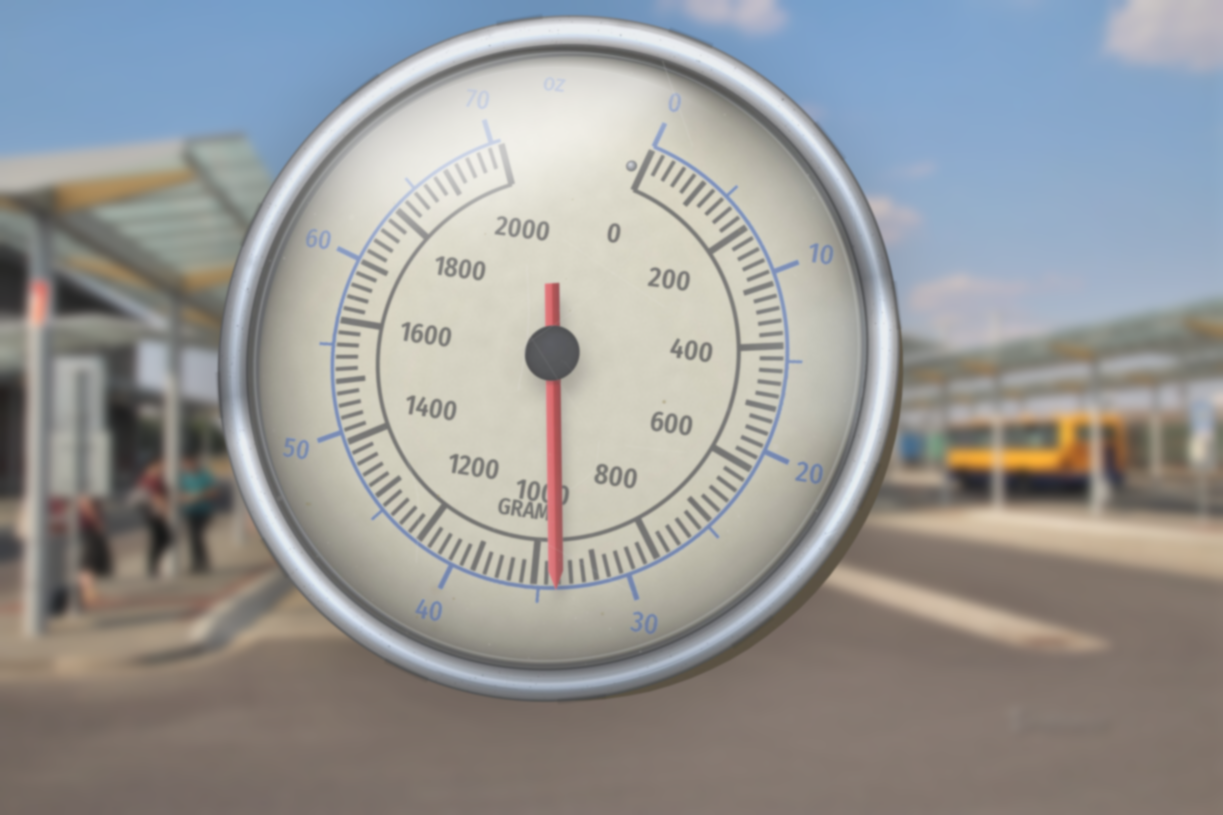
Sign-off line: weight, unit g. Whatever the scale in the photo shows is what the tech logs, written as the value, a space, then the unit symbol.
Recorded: 960 g
